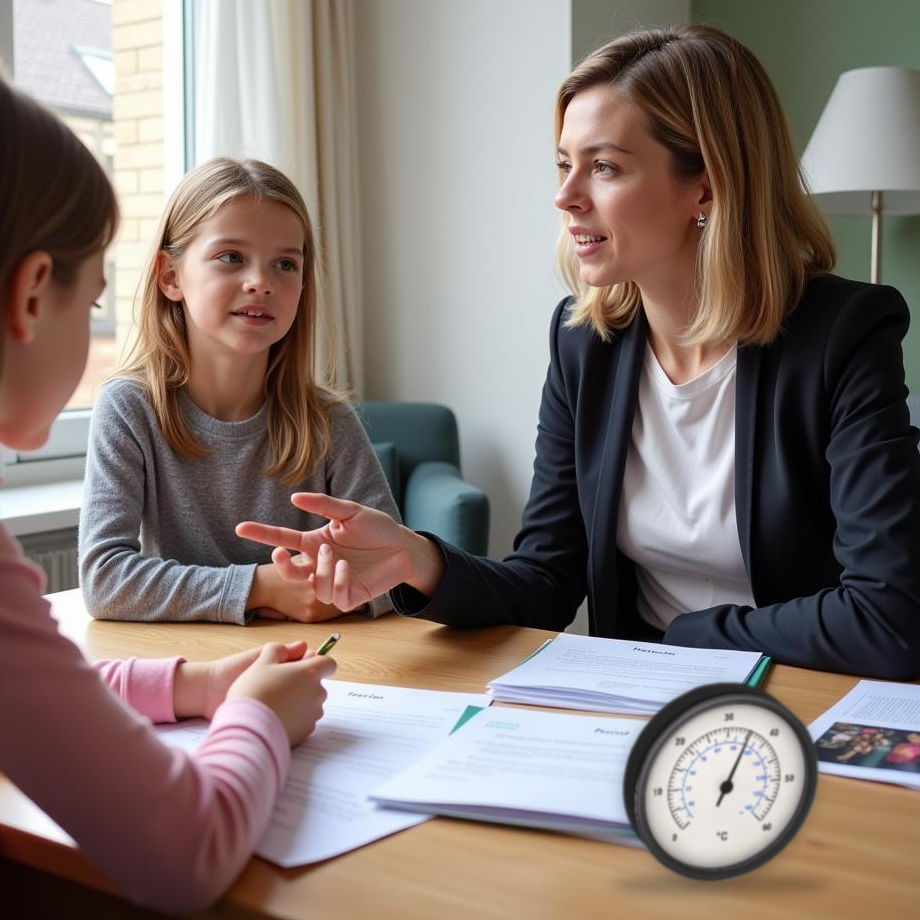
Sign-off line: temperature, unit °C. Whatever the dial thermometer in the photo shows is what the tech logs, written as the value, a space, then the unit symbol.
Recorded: 35 °C
